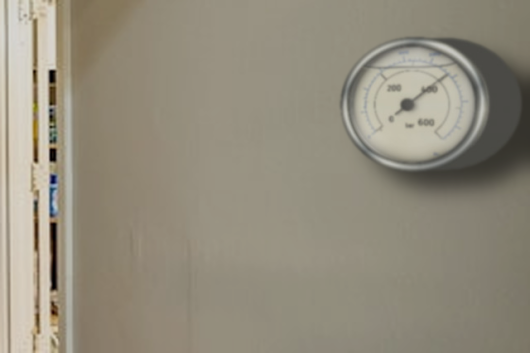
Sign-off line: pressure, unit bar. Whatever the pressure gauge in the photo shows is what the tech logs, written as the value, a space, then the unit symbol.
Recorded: 400 bar
